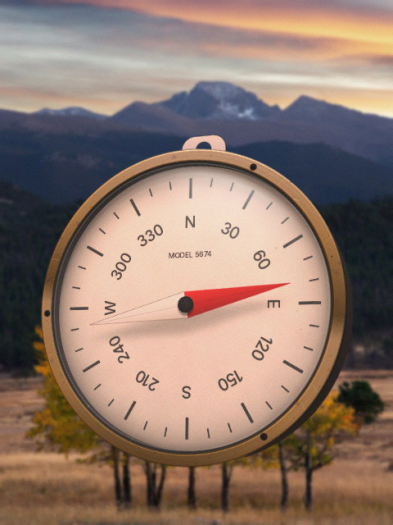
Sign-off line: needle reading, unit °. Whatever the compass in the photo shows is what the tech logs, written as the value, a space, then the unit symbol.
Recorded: 80 °
